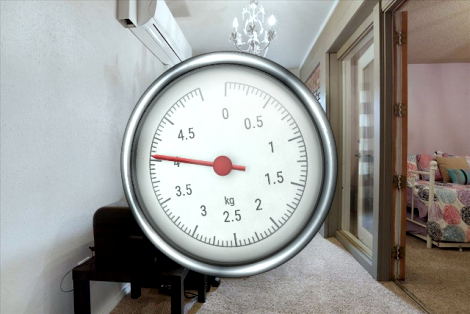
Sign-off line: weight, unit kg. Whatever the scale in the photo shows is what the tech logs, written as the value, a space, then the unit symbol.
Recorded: 4.05 kg
